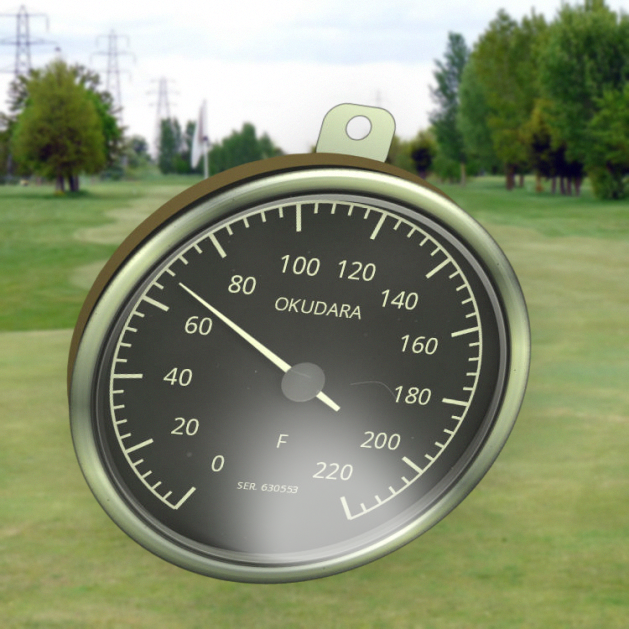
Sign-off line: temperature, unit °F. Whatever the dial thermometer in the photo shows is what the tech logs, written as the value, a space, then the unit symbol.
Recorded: 68 °F
